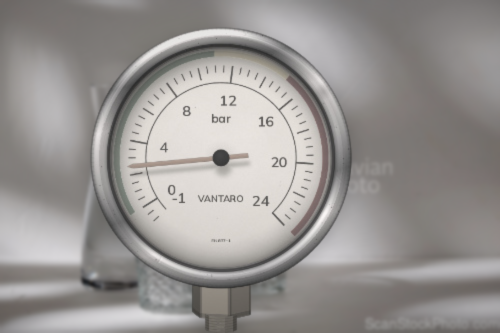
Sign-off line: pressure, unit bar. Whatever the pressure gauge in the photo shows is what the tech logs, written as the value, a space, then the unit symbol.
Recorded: 2.5 bar
